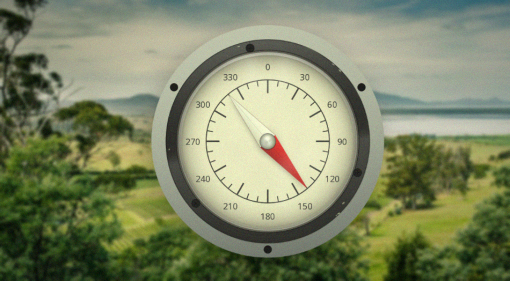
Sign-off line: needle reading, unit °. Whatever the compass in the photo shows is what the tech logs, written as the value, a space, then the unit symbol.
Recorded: 140 °
